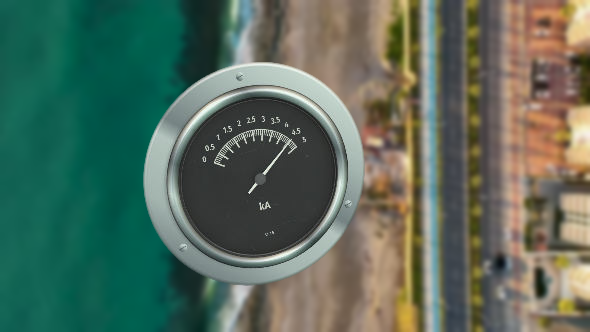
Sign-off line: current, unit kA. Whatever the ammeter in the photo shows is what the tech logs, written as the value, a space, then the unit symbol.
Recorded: 4.5 kA
